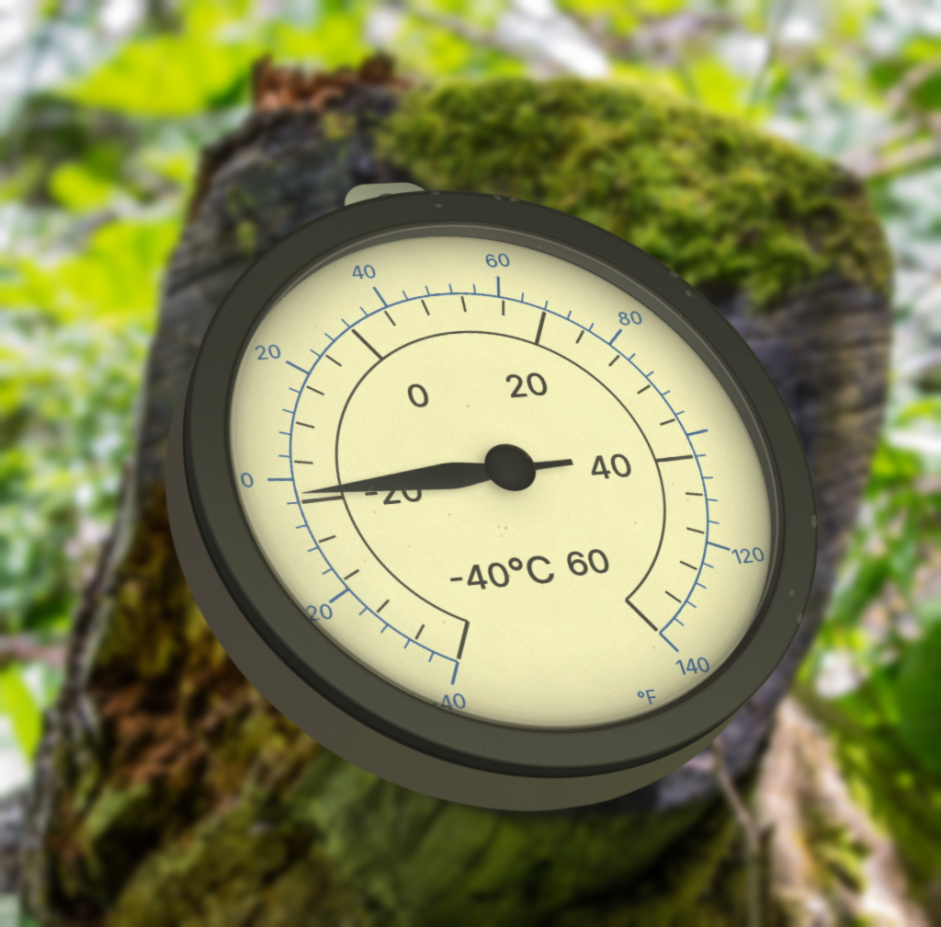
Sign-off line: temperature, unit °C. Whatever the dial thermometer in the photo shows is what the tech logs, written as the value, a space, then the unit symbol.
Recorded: -20 °C
